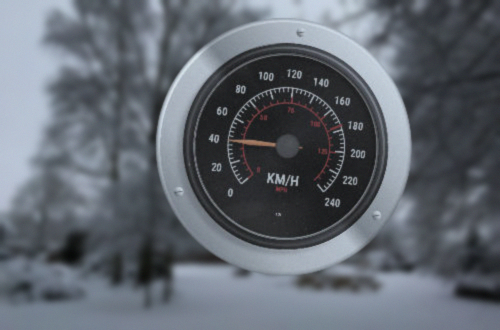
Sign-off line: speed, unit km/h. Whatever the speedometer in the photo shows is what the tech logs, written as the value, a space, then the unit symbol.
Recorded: 40 km/h
